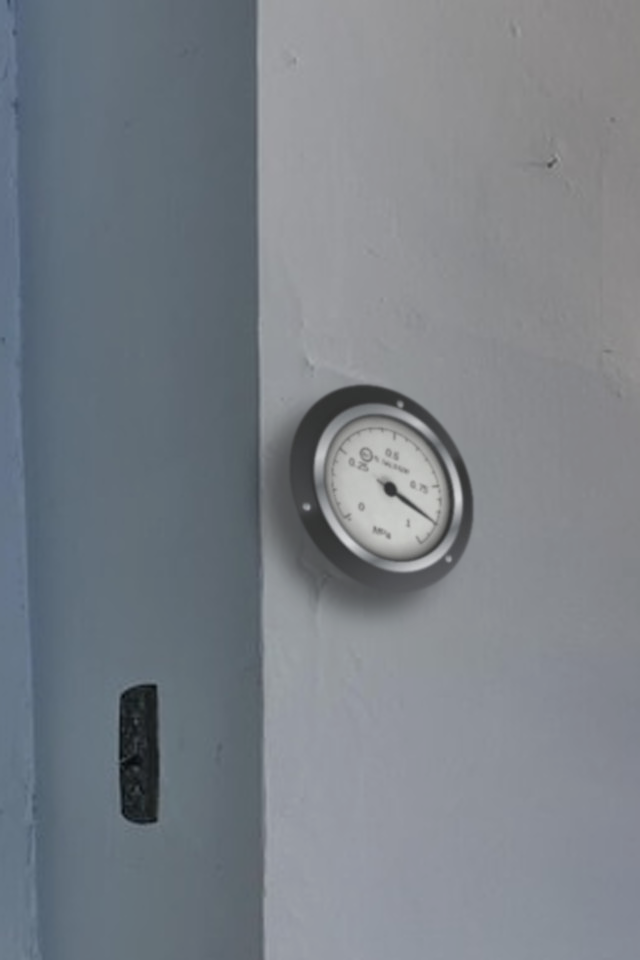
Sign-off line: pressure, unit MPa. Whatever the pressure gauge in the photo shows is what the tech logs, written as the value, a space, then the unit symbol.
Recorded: 0.9 MPa
